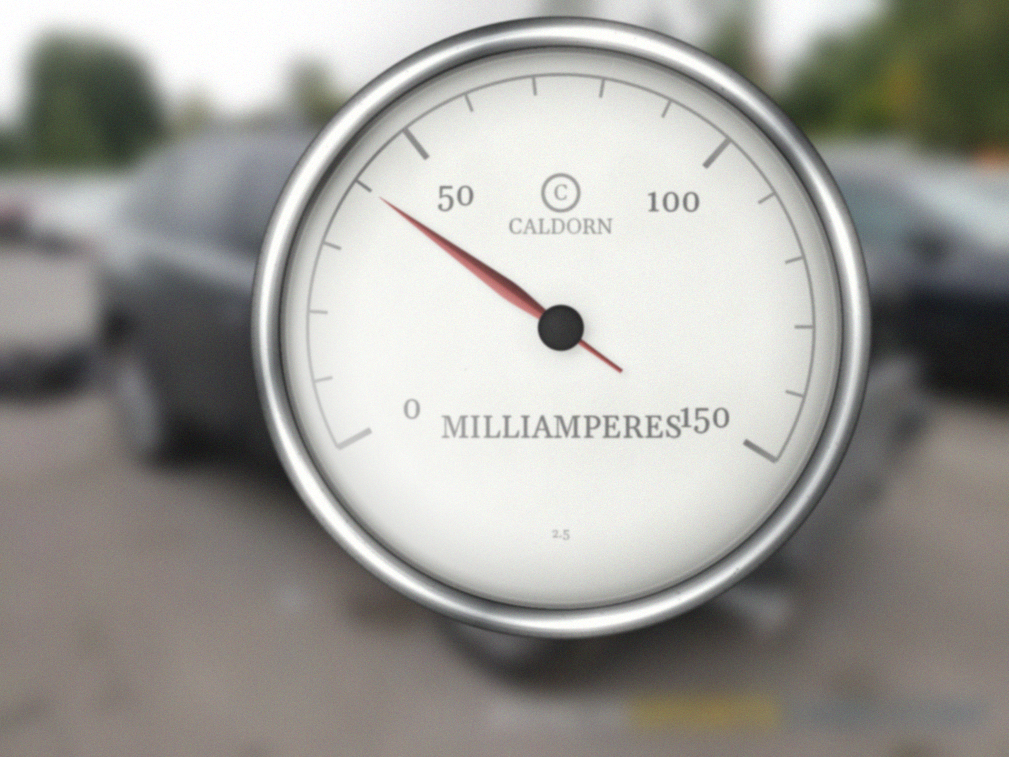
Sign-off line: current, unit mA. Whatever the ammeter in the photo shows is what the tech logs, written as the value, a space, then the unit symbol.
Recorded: 40 mA
